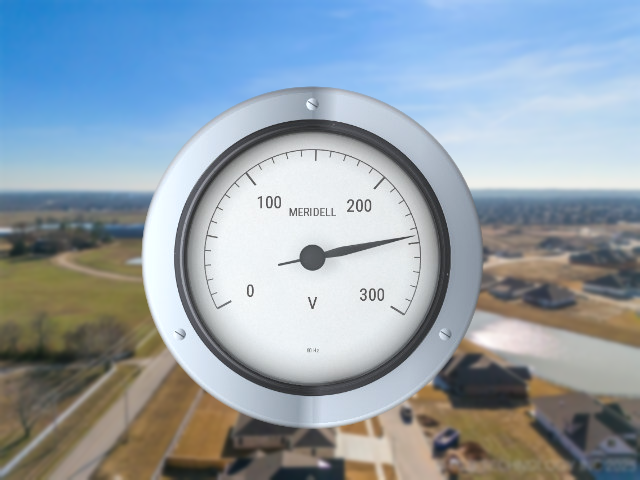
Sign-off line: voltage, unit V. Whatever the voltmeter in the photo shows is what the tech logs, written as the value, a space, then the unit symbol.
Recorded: 245 V
